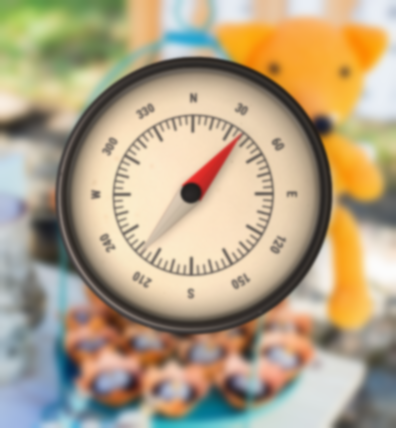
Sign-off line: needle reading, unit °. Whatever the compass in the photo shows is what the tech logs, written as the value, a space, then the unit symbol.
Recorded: 40 °
